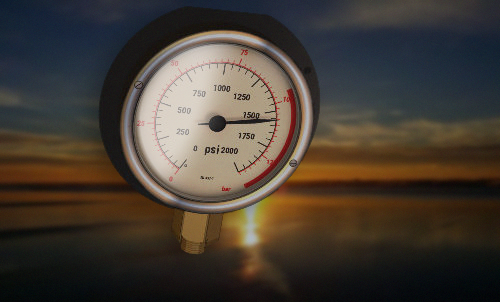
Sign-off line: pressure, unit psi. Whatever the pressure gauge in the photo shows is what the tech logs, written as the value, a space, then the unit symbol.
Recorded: 1550 psi
